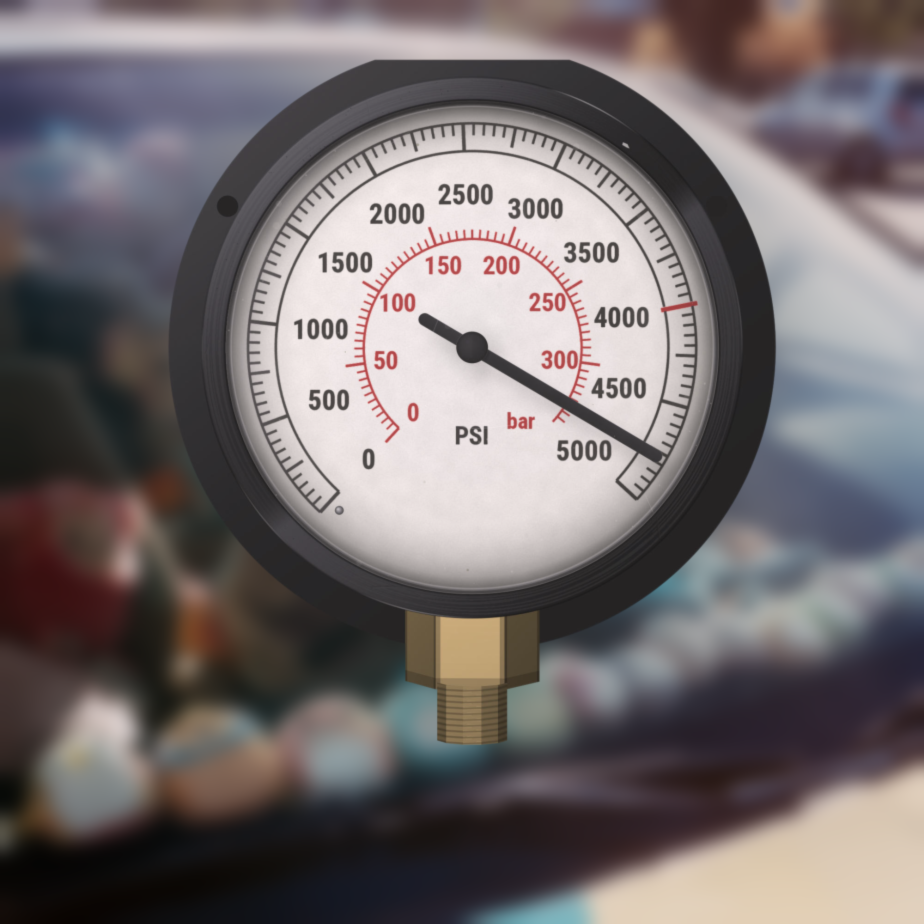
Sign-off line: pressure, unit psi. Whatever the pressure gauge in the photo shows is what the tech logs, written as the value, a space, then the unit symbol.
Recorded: 4775 psi
